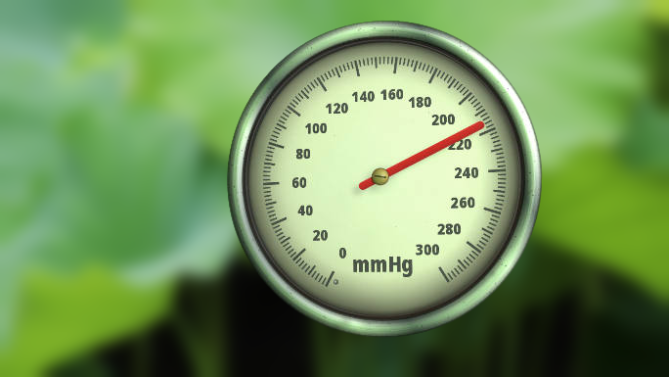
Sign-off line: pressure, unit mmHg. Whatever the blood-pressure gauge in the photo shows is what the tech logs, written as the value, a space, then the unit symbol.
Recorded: 216 mmHg
